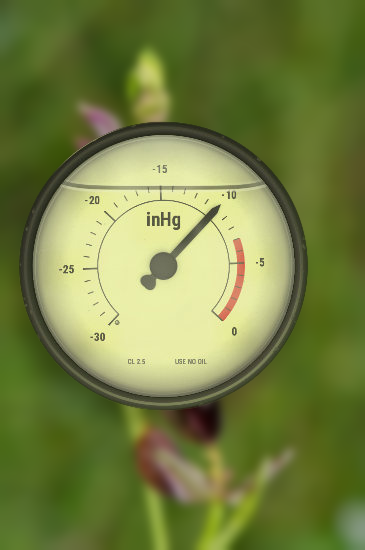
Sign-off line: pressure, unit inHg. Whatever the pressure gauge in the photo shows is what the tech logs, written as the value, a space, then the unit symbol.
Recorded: -10 inHg
